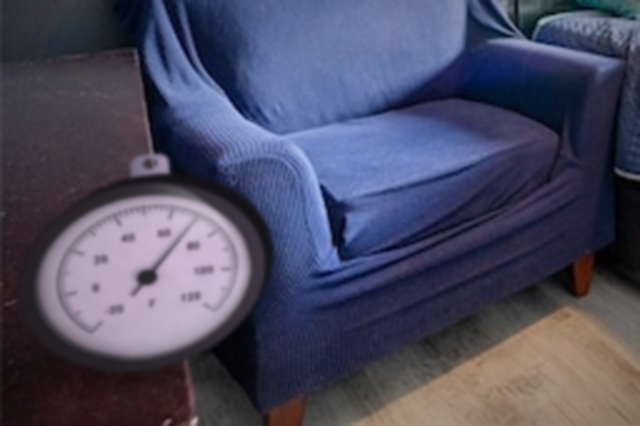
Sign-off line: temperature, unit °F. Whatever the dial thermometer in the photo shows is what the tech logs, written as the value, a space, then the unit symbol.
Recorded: 70 °F
